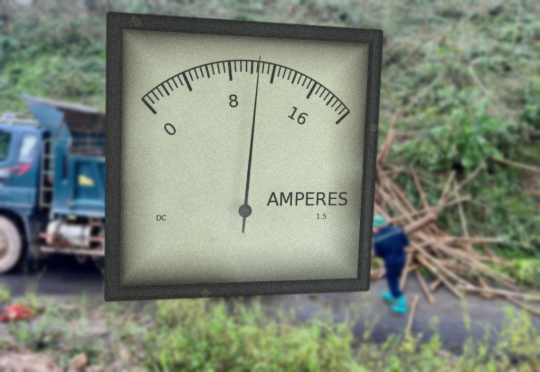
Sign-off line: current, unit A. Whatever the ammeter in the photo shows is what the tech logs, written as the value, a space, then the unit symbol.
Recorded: 10.5 A
